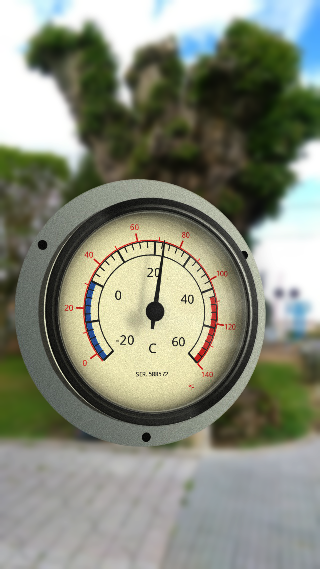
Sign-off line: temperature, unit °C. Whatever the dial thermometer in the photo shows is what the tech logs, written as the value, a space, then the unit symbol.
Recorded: 22 °C
